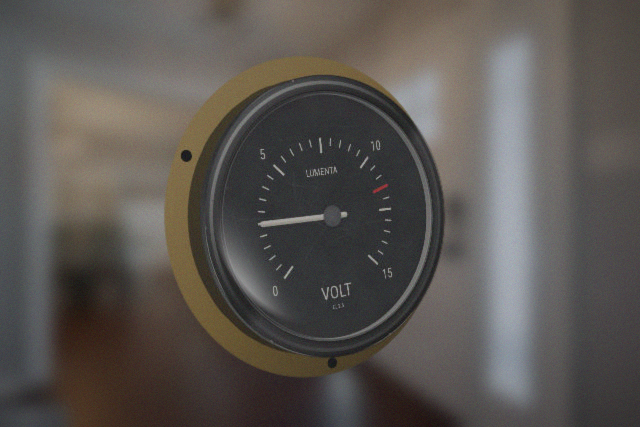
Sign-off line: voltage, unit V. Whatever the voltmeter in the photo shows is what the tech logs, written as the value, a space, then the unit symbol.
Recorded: 2.5 V
